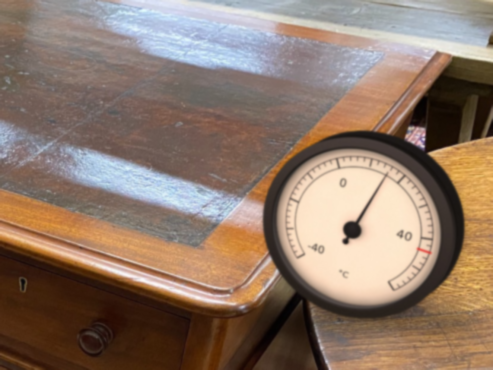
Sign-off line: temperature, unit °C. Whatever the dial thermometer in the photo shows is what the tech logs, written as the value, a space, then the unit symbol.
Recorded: 16 °C
